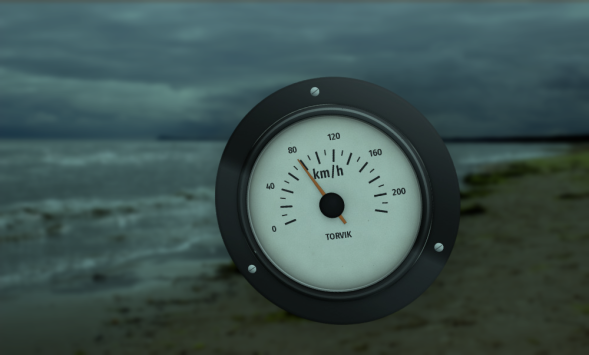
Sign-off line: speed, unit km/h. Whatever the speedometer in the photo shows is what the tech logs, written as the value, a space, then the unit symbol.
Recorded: 80 km/h
